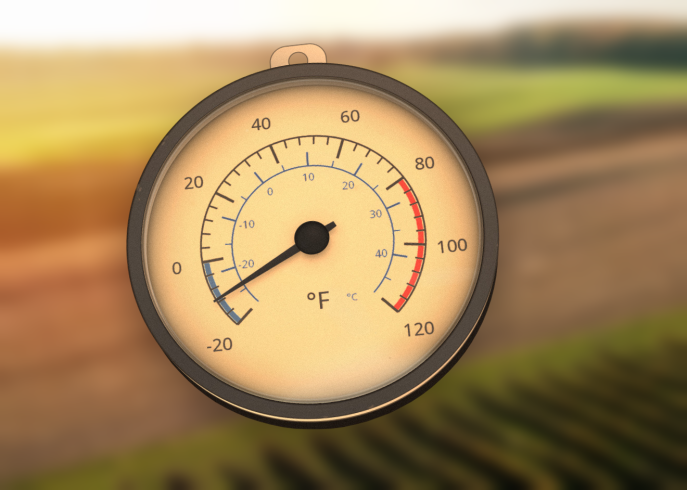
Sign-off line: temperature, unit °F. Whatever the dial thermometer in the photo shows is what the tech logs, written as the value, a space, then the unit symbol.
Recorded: -12 °F
